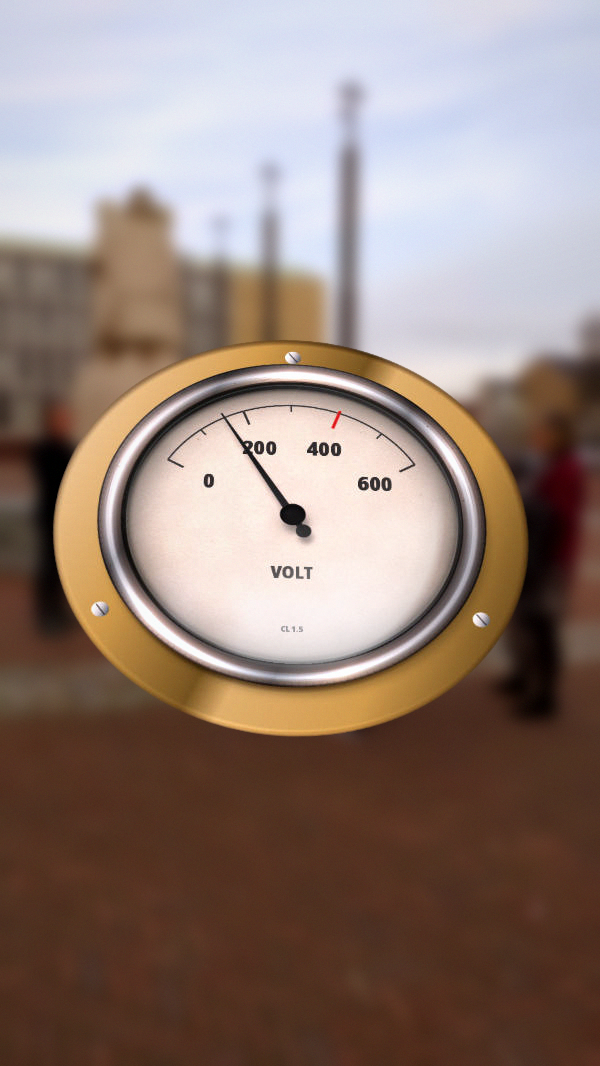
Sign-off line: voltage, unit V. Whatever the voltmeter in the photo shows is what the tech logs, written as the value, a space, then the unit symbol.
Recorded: 150 V
